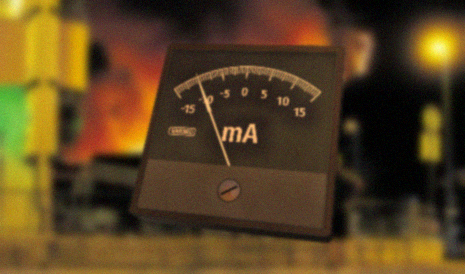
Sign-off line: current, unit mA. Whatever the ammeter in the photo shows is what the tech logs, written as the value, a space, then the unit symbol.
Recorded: -10 mA
